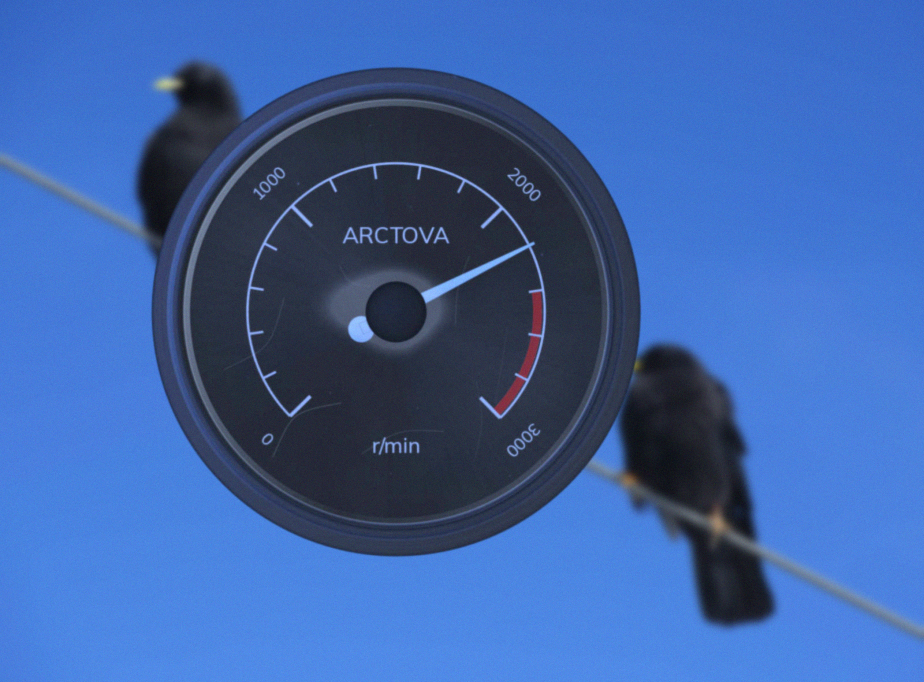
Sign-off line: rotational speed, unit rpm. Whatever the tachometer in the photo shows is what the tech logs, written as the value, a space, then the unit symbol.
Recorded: 2200 rpm
